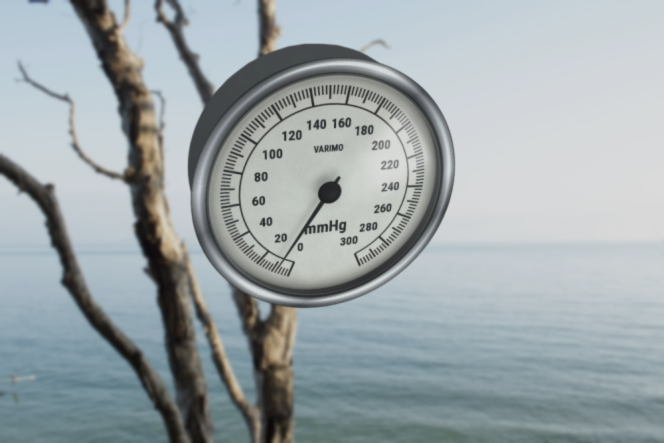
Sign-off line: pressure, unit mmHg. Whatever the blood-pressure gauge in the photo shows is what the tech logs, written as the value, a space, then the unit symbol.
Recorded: 10 mmHg
